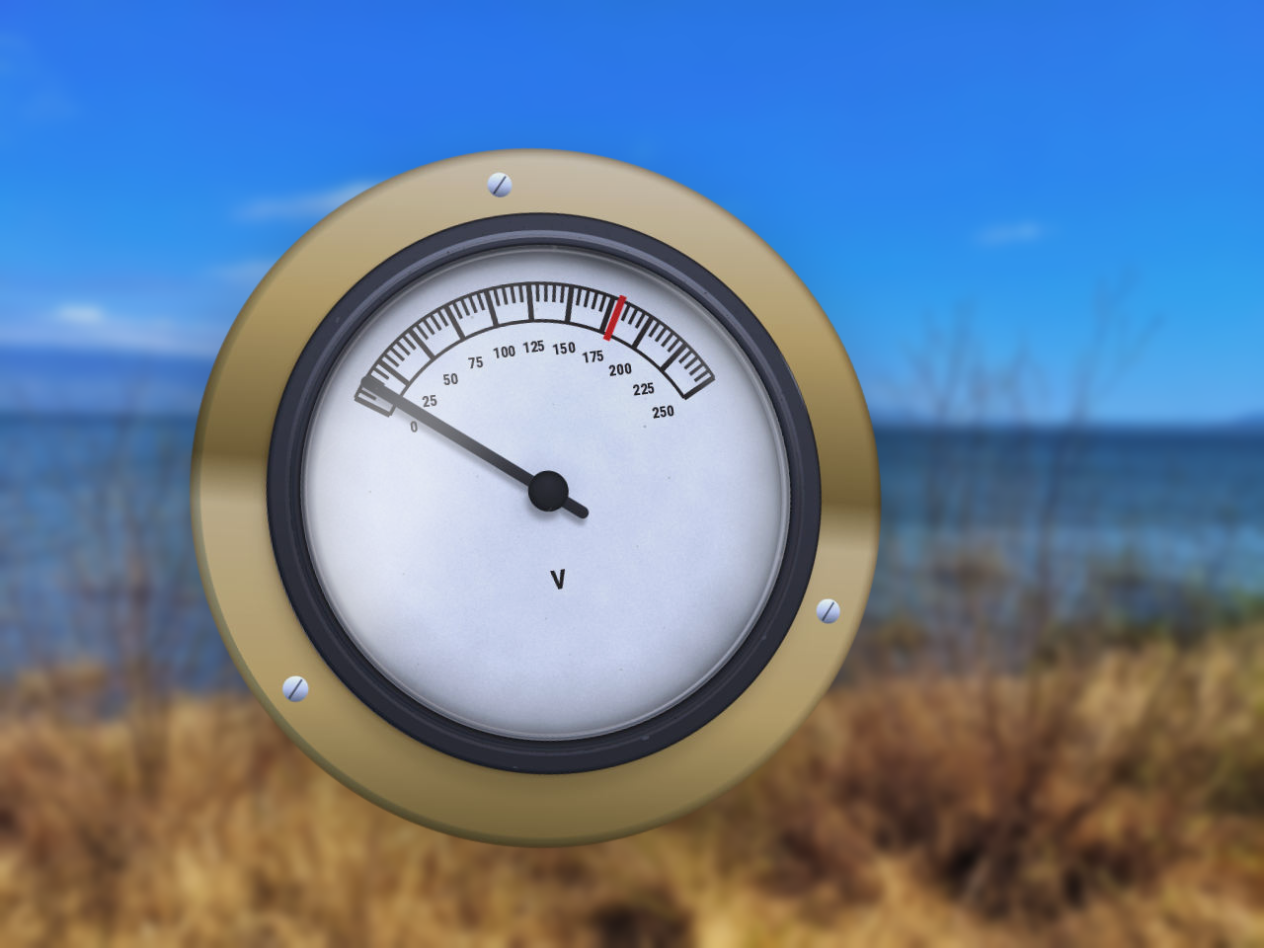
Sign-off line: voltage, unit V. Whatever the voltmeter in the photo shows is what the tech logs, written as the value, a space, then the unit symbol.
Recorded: 10 V
